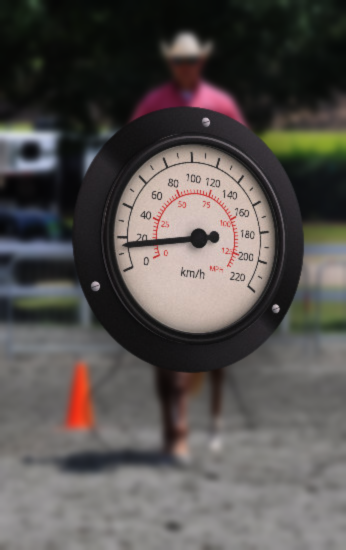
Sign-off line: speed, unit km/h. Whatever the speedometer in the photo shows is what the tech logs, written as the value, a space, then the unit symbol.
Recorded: 15 km/h
